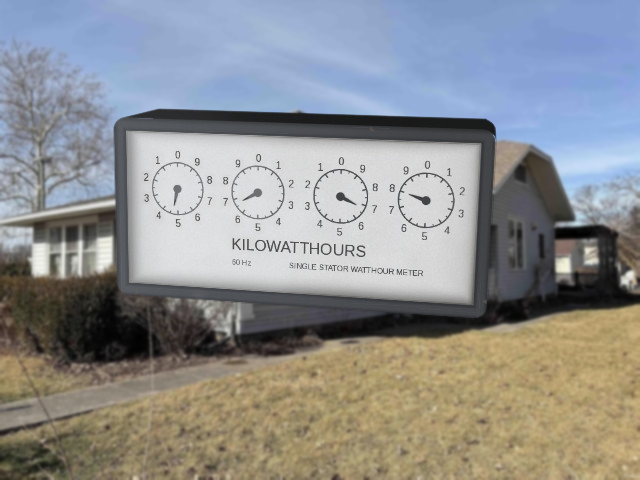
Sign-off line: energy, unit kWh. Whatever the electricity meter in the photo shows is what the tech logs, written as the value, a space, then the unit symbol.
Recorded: 4668 kWh
